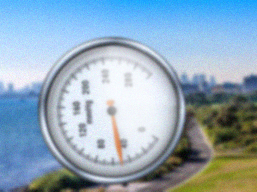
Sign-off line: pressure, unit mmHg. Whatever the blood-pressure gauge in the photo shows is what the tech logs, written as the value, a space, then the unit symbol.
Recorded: 50 mmHg
